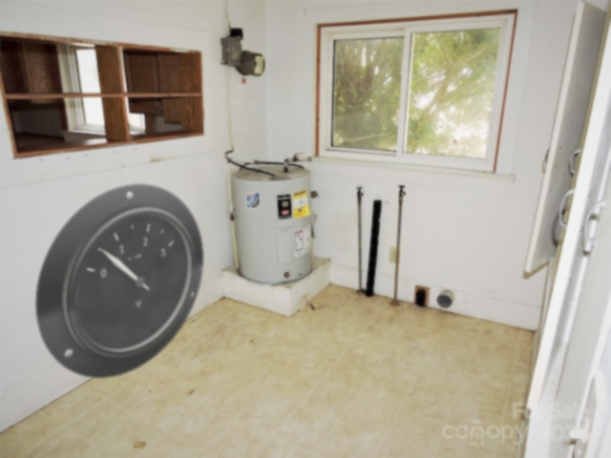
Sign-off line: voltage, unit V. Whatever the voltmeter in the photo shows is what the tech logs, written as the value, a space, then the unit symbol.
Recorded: 0.5 V
